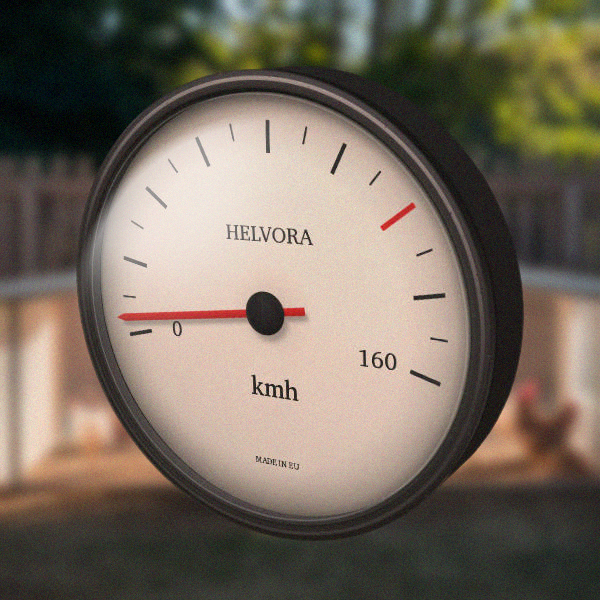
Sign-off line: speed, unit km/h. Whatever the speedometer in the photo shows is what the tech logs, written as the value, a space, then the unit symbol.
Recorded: 5 km/h
